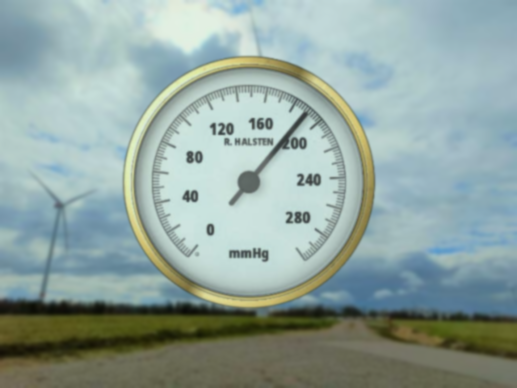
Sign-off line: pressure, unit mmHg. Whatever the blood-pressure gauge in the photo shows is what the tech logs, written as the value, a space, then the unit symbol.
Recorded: 190 mmHg
